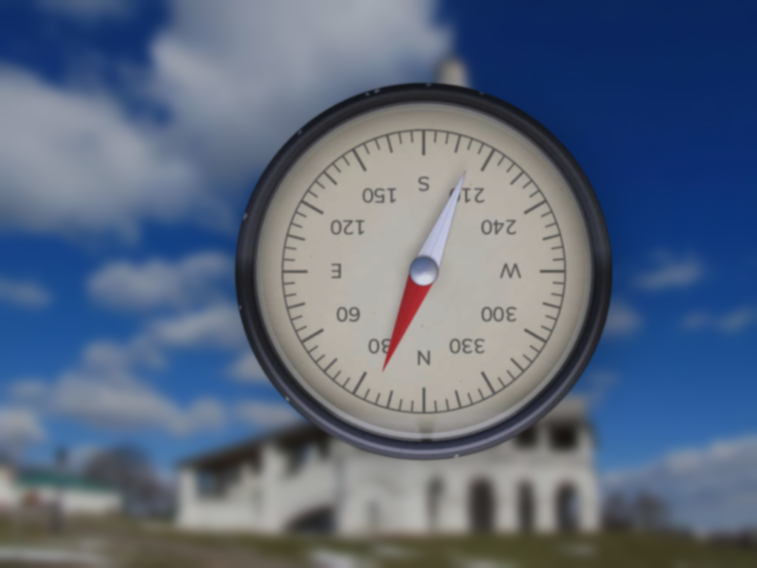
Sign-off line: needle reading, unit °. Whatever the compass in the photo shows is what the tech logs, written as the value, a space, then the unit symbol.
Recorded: 22.5 °
